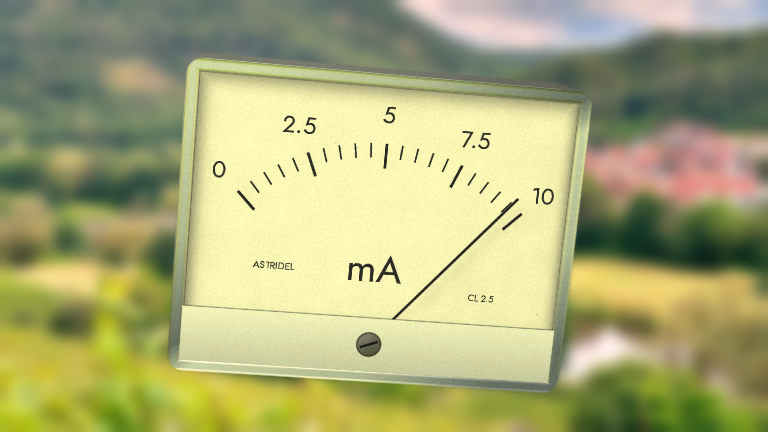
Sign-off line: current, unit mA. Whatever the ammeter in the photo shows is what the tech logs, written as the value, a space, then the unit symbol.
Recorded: 9.5 mA
